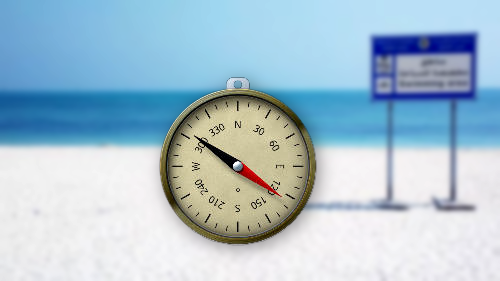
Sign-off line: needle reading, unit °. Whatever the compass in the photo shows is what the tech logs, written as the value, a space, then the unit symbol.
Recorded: 125 °
